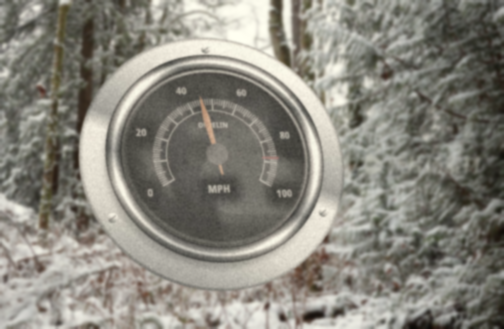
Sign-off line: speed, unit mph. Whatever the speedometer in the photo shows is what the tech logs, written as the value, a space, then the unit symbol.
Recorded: 45 mph
